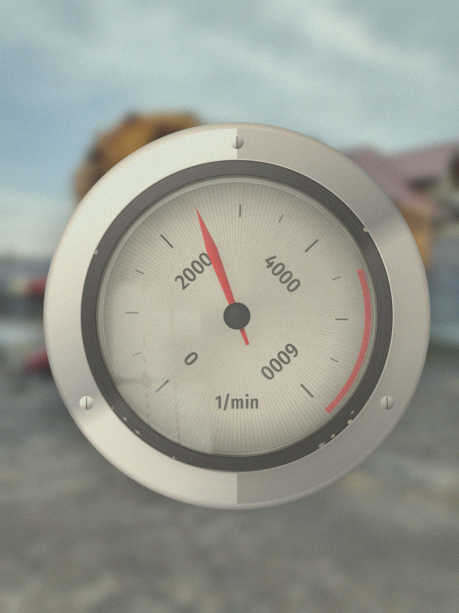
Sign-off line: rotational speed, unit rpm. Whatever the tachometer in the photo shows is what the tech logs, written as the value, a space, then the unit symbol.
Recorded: 2500 rpm
